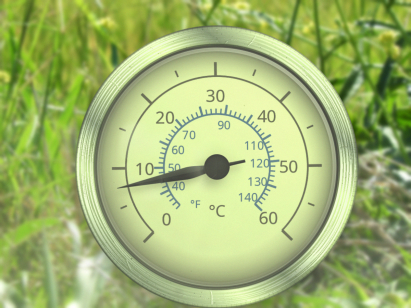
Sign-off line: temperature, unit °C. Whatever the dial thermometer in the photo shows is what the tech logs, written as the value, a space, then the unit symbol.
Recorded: 7.5 °C
